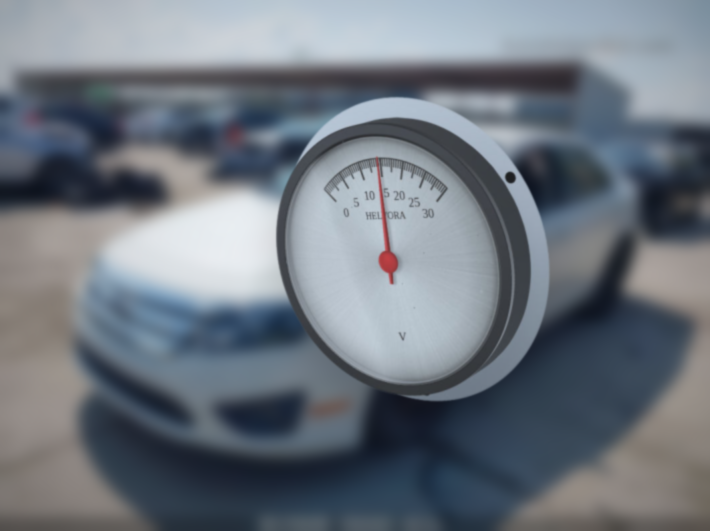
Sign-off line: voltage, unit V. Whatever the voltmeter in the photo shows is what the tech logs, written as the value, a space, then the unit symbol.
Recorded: 15 V
